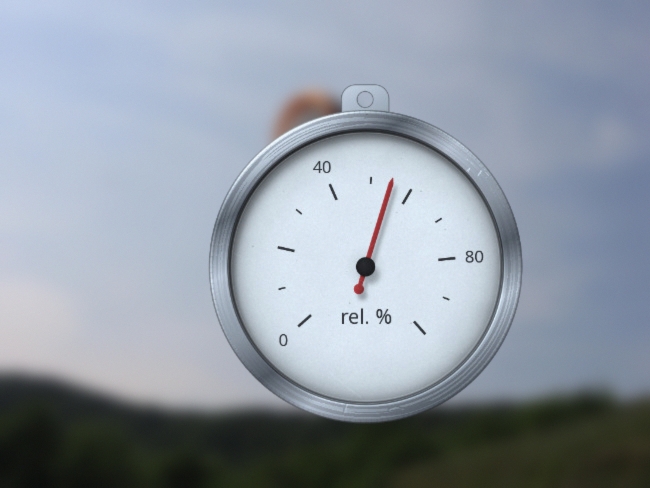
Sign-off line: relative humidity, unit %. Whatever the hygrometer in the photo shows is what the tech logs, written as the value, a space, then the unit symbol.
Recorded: 55 %
